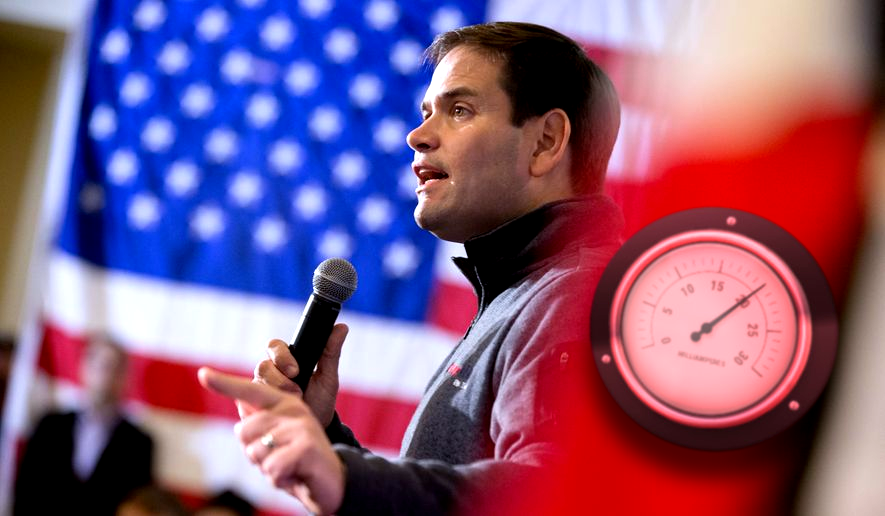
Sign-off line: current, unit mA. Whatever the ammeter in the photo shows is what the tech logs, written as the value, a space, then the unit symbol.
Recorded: 20 mA
